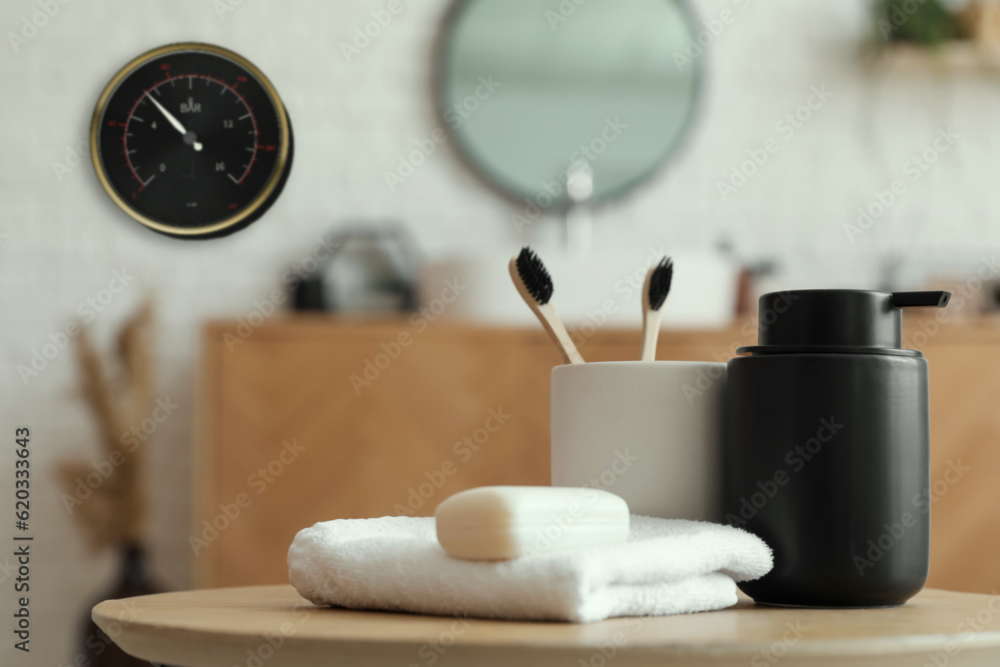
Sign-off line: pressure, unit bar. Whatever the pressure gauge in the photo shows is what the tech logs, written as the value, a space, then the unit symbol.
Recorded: 5.5 bar
